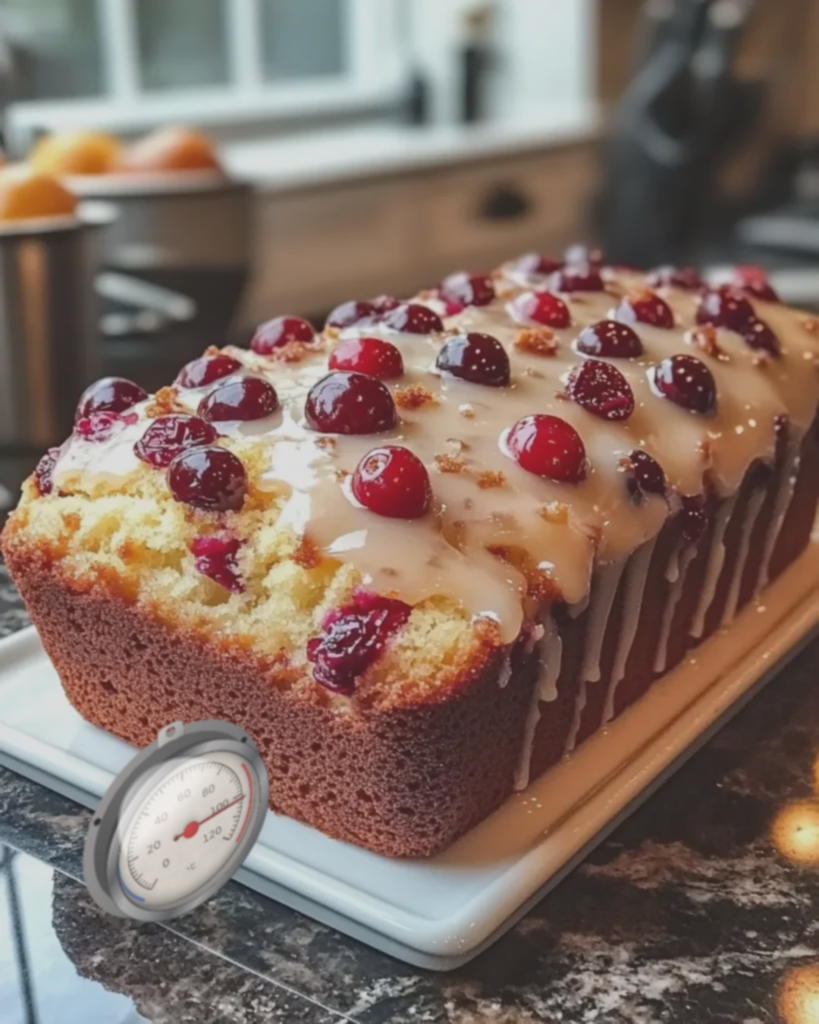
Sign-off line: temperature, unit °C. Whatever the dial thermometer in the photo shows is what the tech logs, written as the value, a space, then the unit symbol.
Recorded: 100 °C
